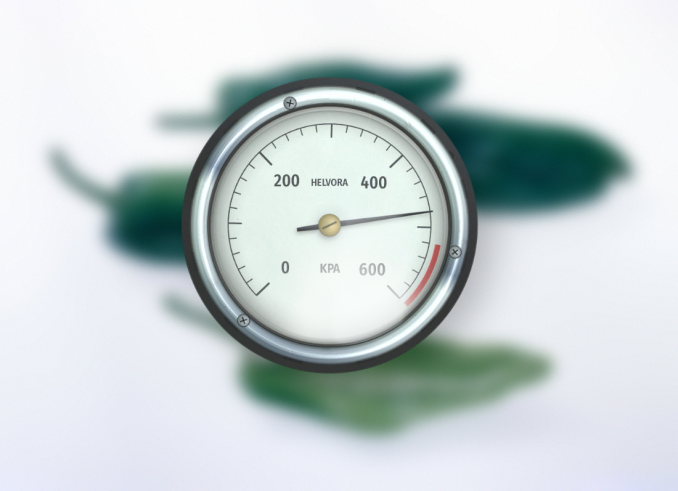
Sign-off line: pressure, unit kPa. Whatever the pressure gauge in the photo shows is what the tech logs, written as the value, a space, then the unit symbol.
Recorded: 480 kPa
